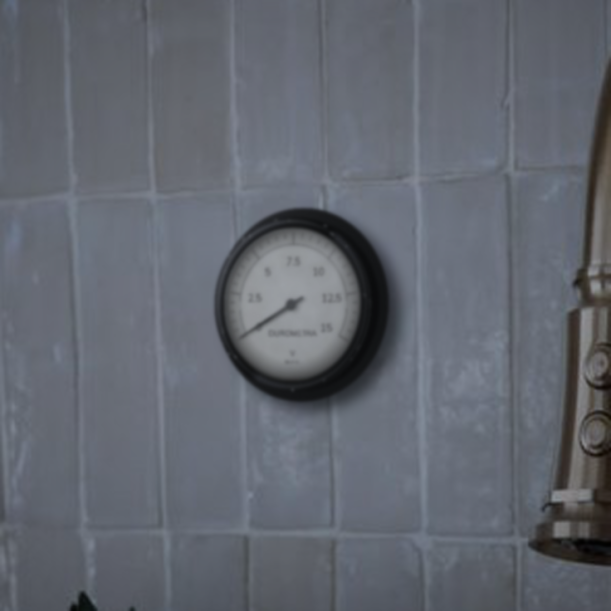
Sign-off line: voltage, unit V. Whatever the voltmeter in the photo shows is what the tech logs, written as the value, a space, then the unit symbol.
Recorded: 0 V
